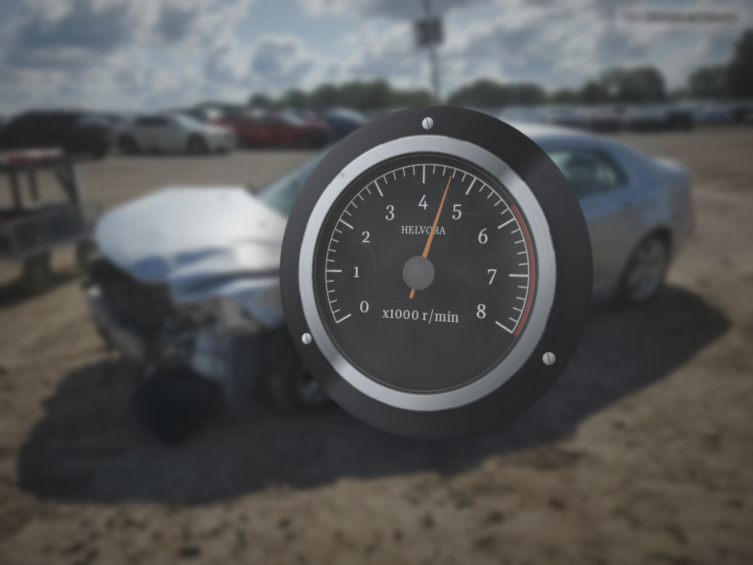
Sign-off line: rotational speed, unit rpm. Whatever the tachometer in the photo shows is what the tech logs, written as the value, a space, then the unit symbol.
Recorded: 4600 rpm
